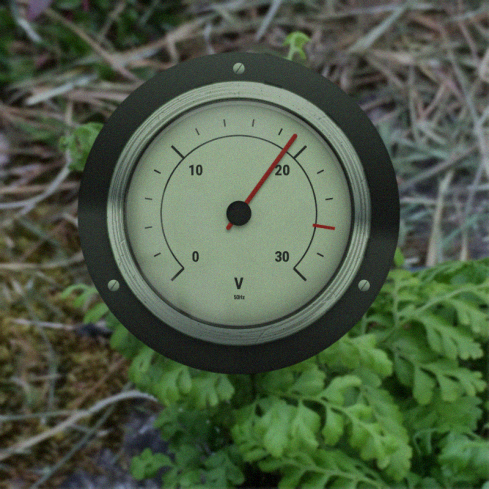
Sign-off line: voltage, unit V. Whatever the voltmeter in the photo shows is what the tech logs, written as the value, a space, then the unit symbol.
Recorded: 19 V
